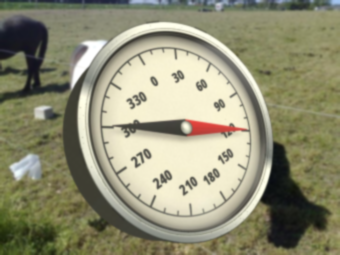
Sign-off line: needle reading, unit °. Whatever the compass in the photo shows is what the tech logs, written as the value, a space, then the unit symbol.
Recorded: 120 °
